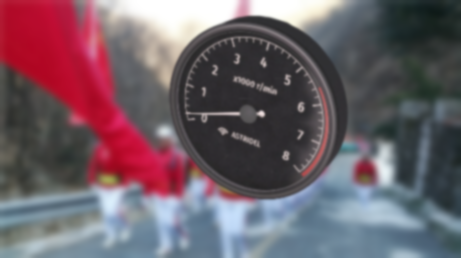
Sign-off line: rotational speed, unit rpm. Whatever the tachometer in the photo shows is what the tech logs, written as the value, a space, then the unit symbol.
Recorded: 200 rpm
